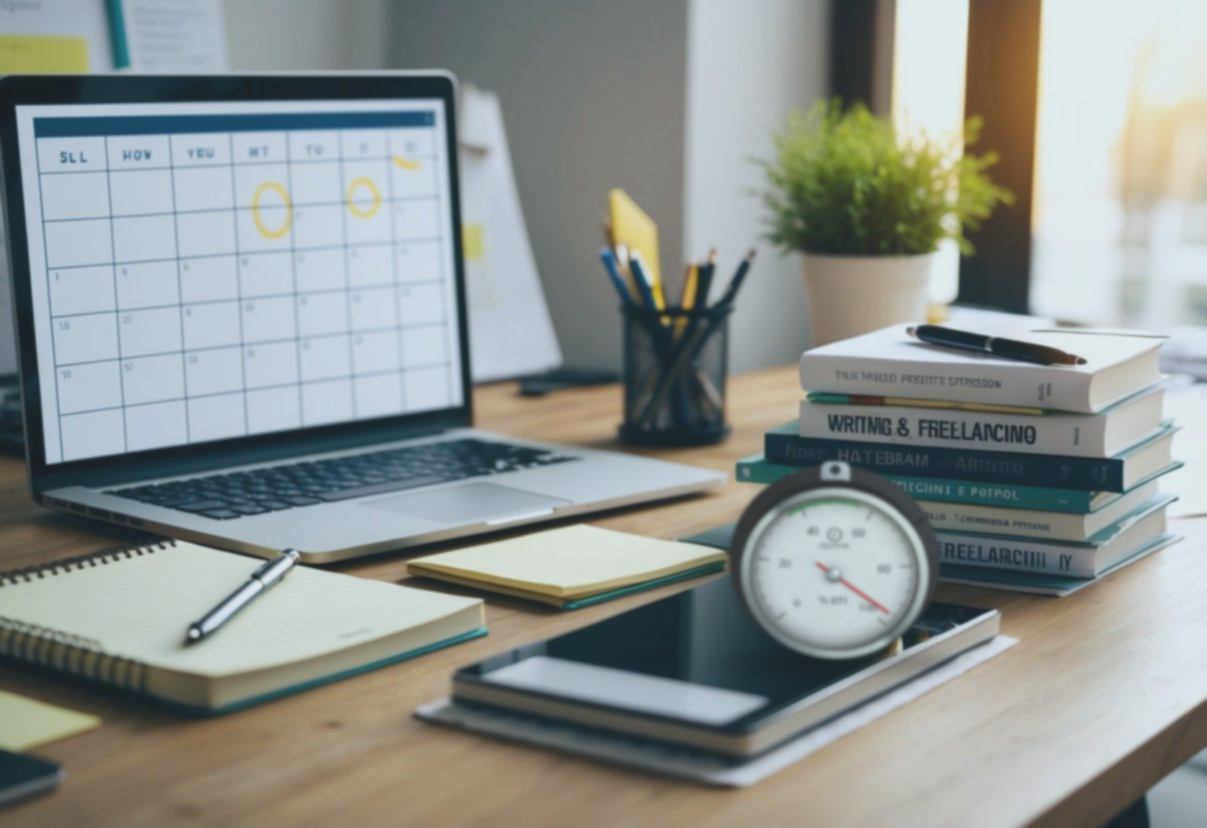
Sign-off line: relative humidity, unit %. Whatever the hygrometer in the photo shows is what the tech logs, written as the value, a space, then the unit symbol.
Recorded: 96 %
